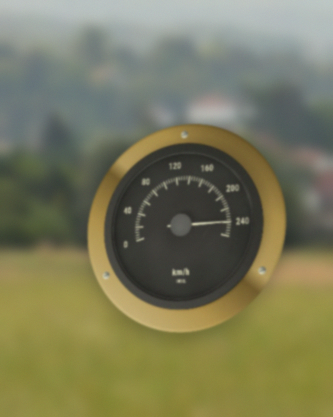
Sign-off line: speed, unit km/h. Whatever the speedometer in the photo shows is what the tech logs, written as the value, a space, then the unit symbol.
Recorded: 240 km/h
